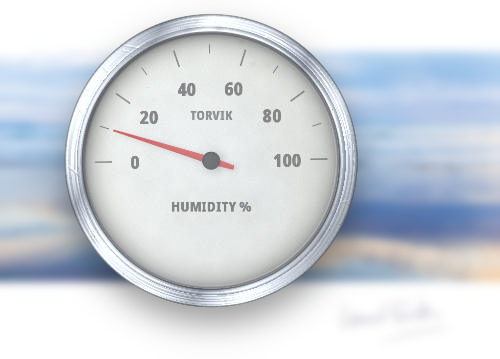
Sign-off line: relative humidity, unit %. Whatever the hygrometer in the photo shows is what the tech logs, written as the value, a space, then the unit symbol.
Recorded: 10 %
